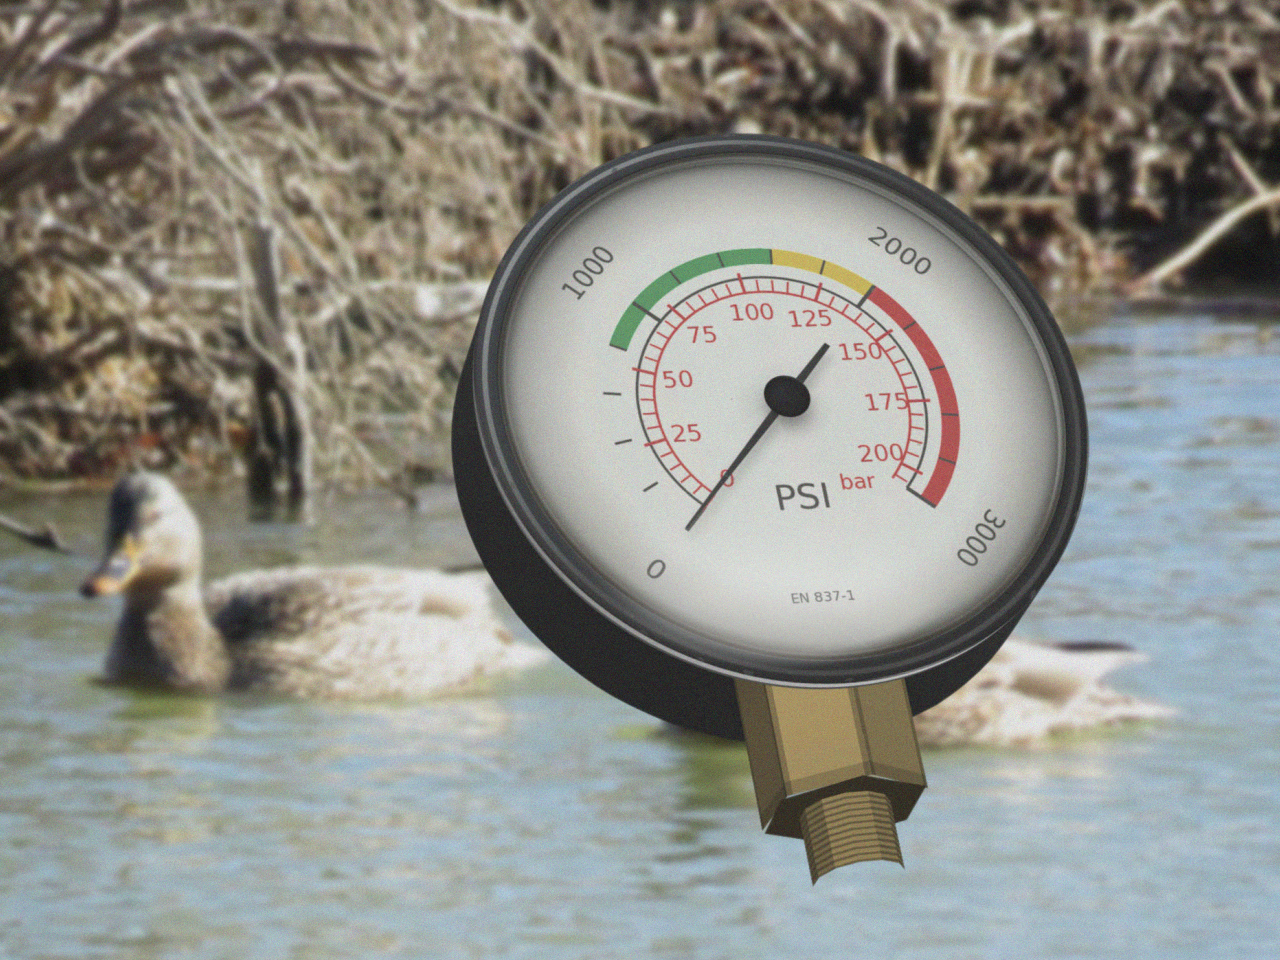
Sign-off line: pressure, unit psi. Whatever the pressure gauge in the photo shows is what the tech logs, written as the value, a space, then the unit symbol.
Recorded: 0 psi
